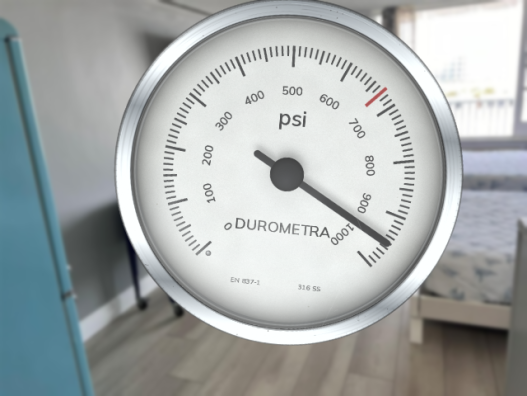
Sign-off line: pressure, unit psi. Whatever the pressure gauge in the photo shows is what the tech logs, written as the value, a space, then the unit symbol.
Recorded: 950 psi
